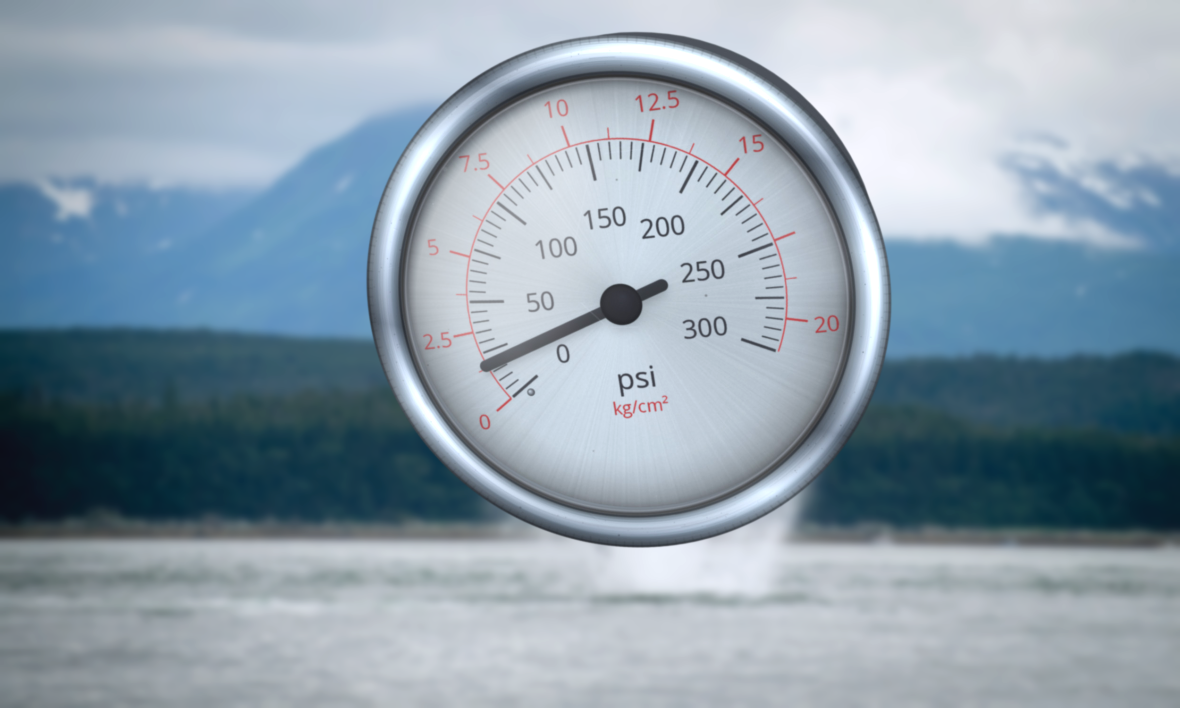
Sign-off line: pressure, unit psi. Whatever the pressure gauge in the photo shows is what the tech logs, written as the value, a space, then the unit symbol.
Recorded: 20 psi
